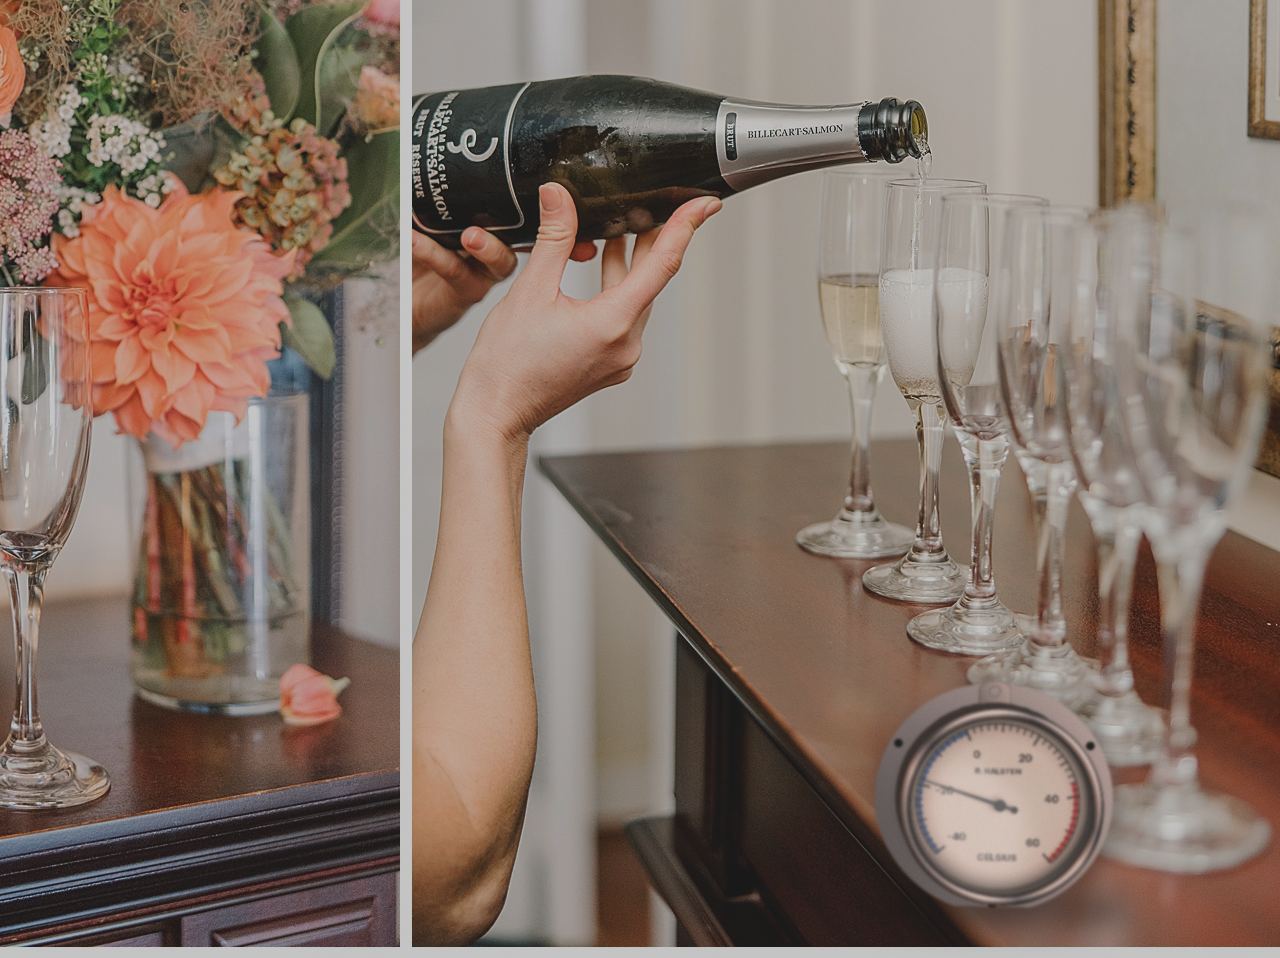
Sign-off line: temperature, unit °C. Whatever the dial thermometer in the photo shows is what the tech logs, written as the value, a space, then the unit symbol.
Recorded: -18 °C
